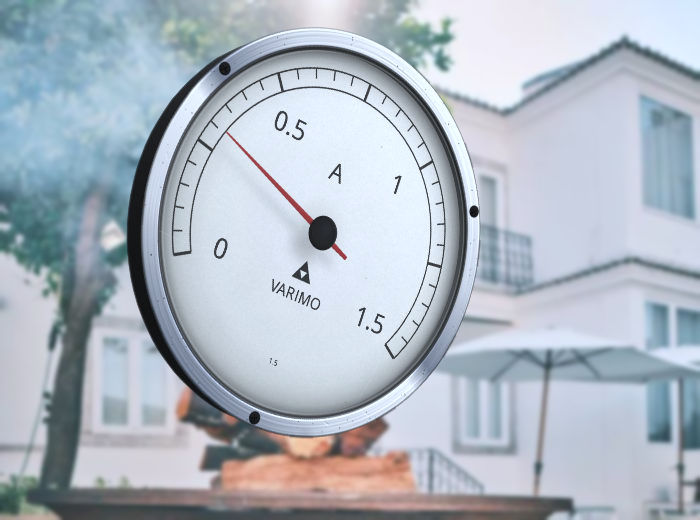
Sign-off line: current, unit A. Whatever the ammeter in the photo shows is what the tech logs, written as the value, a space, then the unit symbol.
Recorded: 0.3 A
